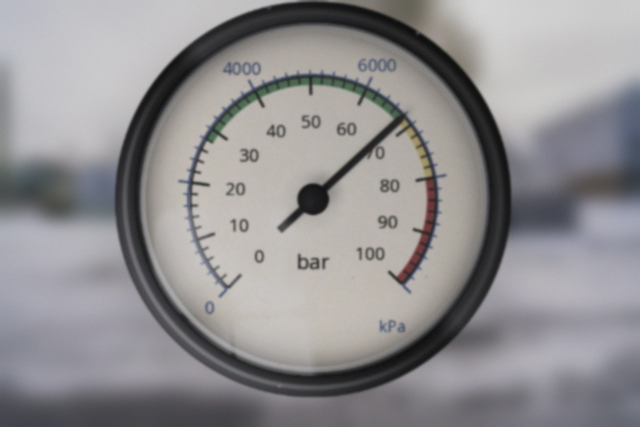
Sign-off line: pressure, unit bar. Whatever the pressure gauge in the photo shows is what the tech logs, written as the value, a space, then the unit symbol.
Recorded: 68 bar
